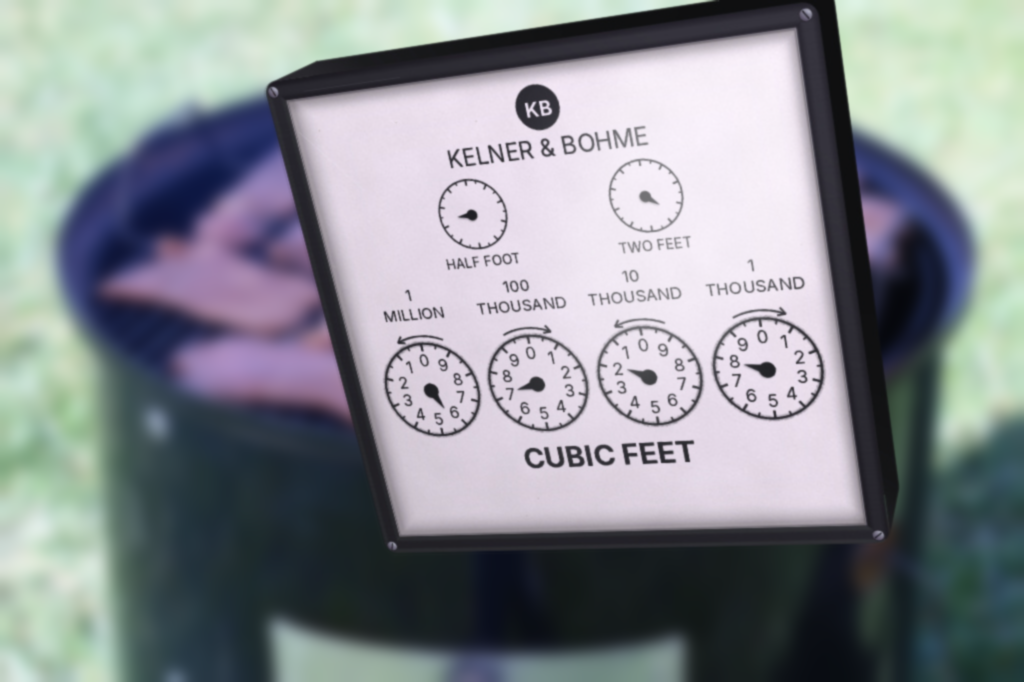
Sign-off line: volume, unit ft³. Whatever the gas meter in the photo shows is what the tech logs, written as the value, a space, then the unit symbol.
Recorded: 571800 ft³
